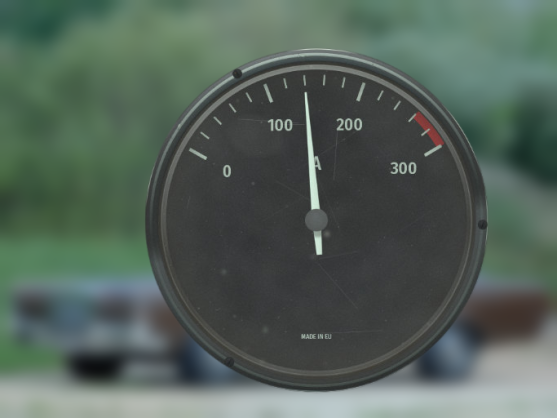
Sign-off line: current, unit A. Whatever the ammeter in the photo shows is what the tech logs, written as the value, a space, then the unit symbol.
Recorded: 140 A
